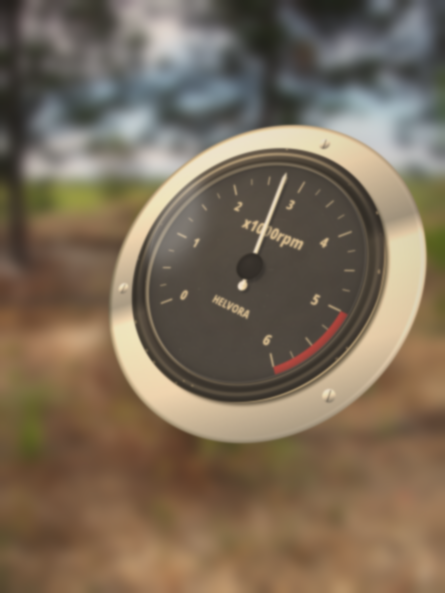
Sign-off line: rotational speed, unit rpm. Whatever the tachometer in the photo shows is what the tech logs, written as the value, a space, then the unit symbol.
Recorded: 2750 rpm
